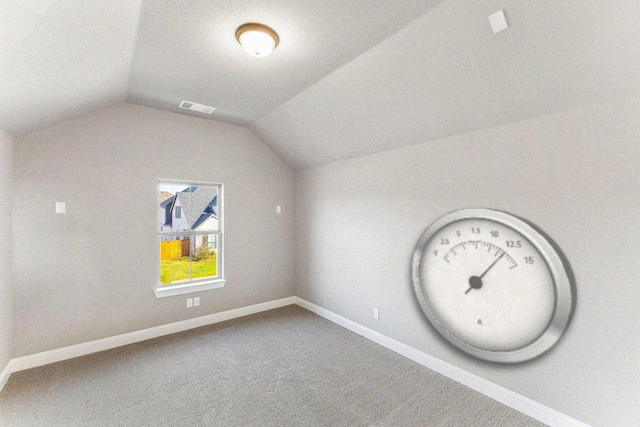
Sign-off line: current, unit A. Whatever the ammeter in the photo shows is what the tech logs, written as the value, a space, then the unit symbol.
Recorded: 12.5 A
